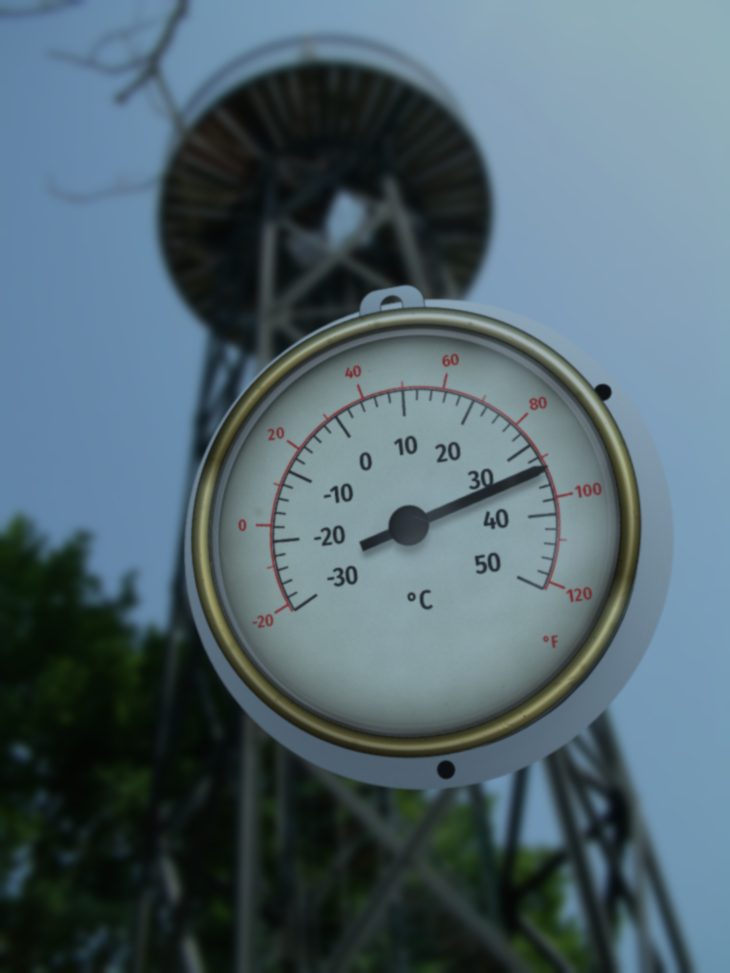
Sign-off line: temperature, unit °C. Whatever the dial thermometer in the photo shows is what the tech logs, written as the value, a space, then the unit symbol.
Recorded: 34 °C
